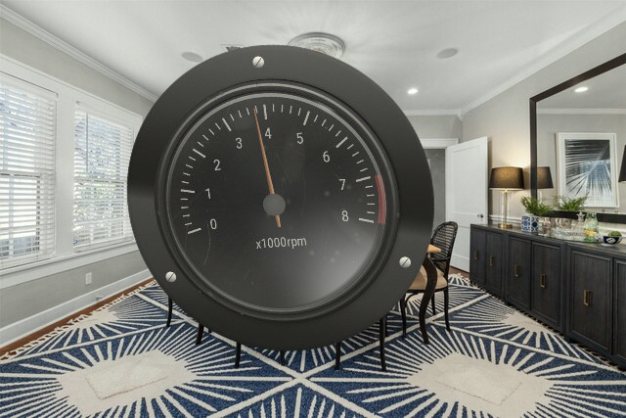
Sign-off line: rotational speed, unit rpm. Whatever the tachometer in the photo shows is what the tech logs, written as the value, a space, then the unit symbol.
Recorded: 3800 rpm
